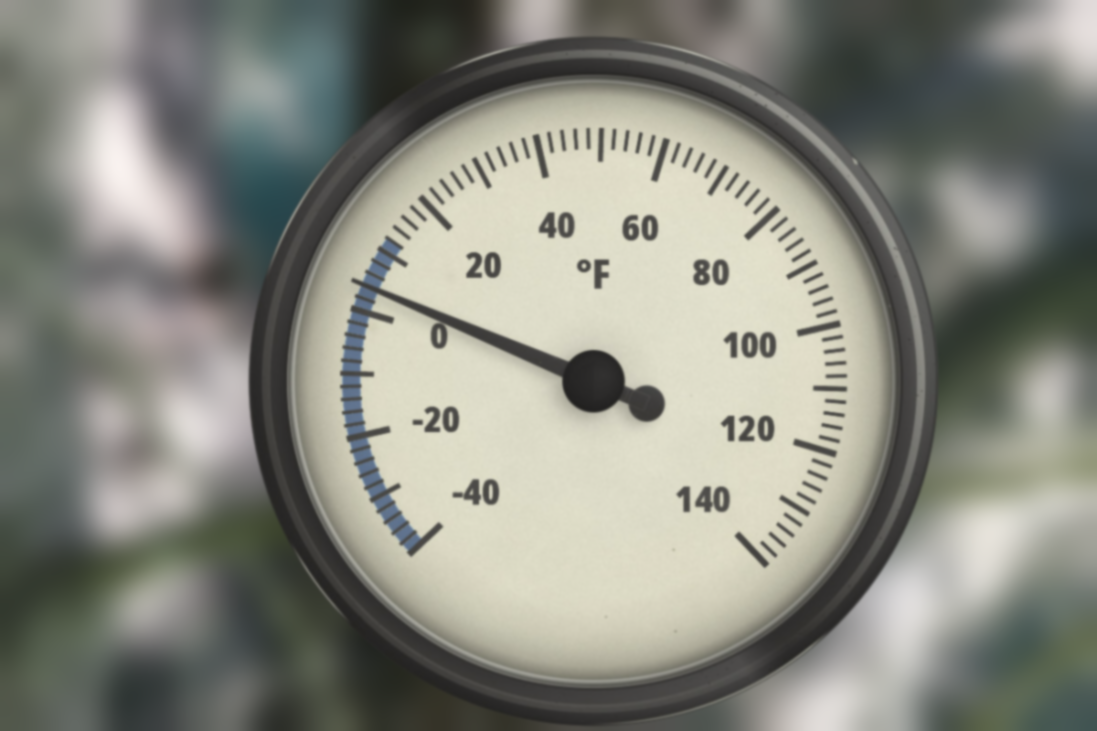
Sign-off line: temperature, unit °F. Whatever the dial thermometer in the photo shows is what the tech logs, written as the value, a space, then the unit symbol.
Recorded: 4 °F
